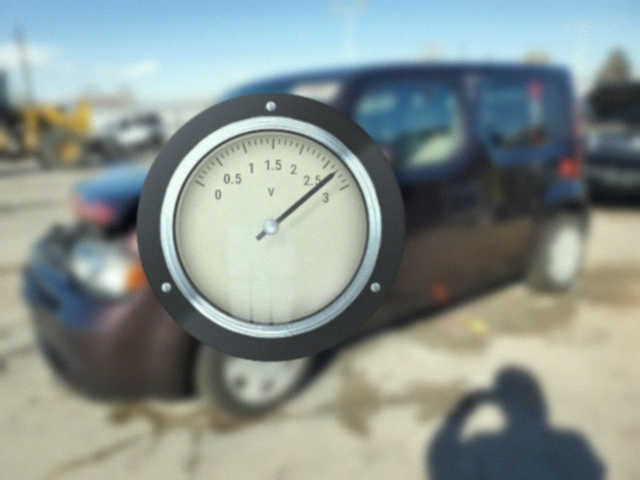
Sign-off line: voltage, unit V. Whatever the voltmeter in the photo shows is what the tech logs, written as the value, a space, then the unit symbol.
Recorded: 2.7 V
